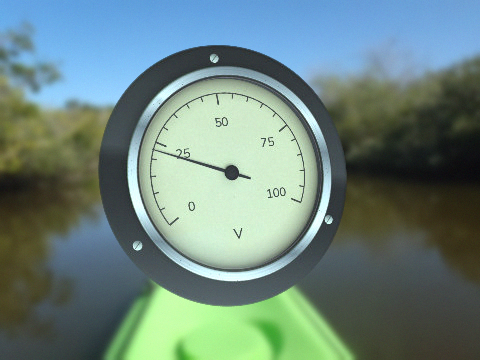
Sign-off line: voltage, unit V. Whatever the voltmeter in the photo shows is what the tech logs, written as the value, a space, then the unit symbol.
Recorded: 22.5 V
